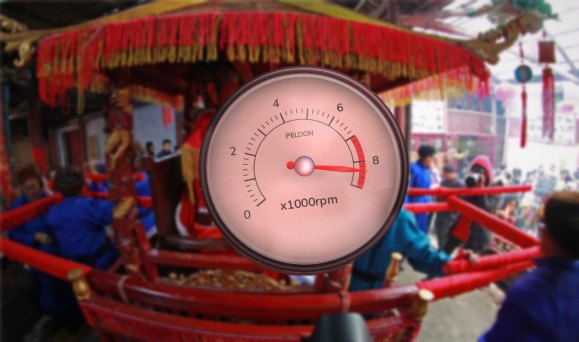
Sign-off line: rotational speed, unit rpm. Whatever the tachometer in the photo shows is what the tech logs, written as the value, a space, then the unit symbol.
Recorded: 8400 rpm
